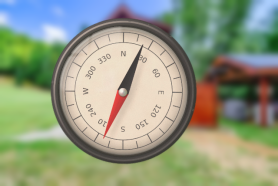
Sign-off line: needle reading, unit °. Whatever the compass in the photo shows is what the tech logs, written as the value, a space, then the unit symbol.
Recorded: 202.5 °
